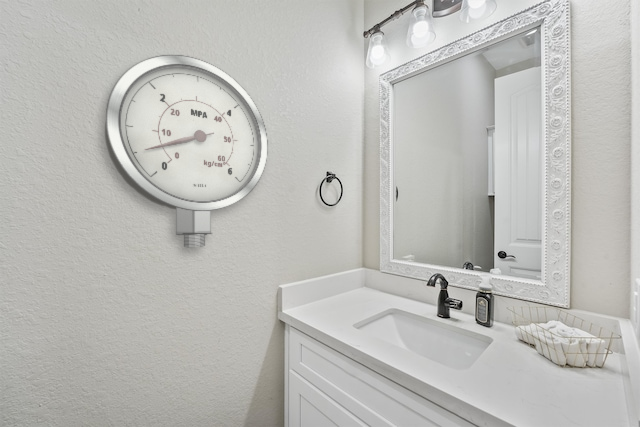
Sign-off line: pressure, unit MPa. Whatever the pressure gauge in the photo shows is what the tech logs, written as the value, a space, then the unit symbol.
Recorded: 0.5 MPa
